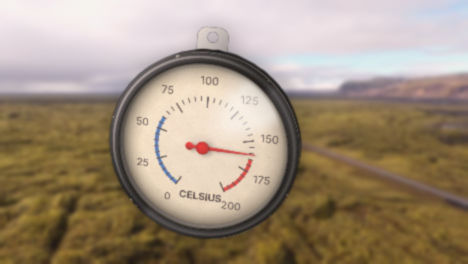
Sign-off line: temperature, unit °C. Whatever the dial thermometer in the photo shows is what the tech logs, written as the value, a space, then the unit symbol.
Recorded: 160 °C
